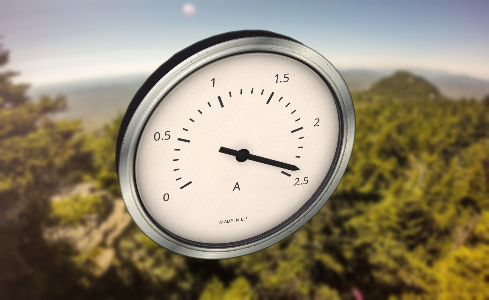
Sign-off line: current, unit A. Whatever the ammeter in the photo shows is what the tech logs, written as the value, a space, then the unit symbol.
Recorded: 2.4 A
